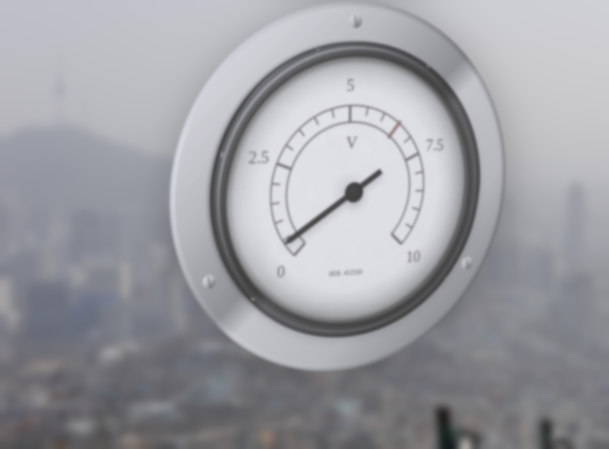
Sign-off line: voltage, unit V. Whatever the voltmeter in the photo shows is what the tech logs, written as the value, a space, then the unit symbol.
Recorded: 0.5 V
